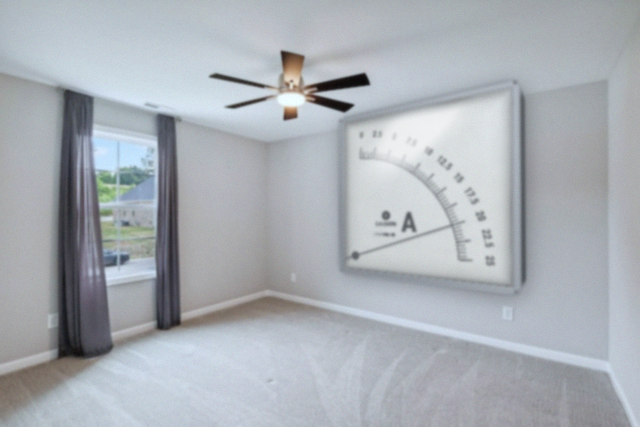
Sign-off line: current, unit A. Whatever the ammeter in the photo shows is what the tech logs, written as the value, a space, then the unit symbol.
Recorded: 20 A
